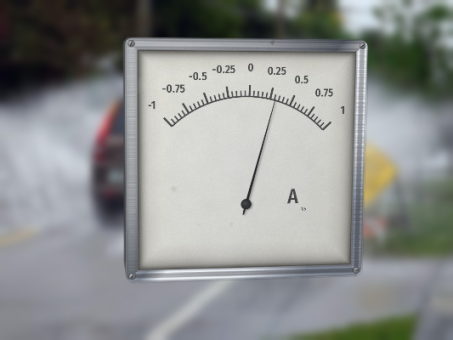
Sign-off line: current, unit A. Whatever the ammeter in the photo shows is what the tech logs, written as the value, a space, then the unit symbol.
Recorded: 0.3 A
